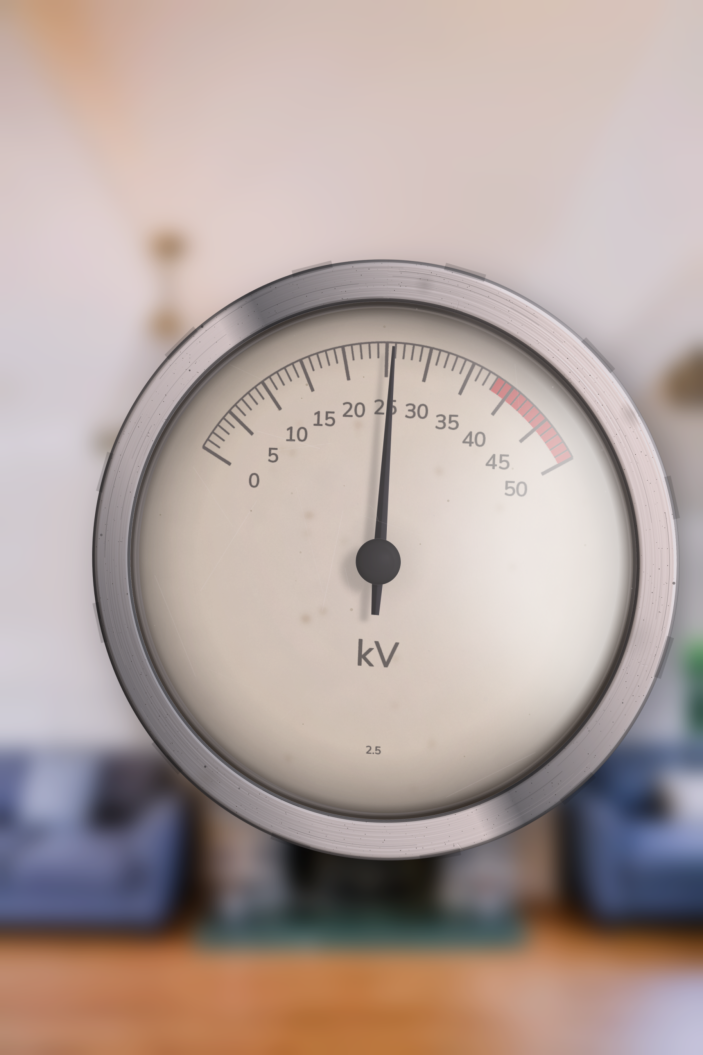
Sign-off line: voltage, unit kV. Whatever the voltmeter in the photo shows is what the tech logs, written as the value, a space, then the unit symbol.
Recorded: 26 kV
